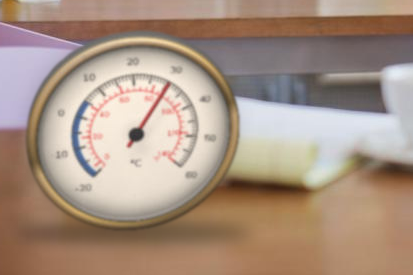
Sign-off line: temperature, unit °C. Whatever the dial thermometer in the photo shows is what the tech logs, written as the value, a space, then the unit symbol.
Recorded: 30 °C
